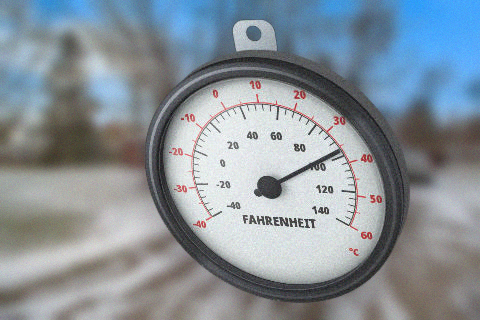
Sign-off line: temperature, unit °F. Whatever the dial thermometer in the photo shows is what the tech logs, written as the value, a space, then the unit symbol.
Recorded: 96 °F
